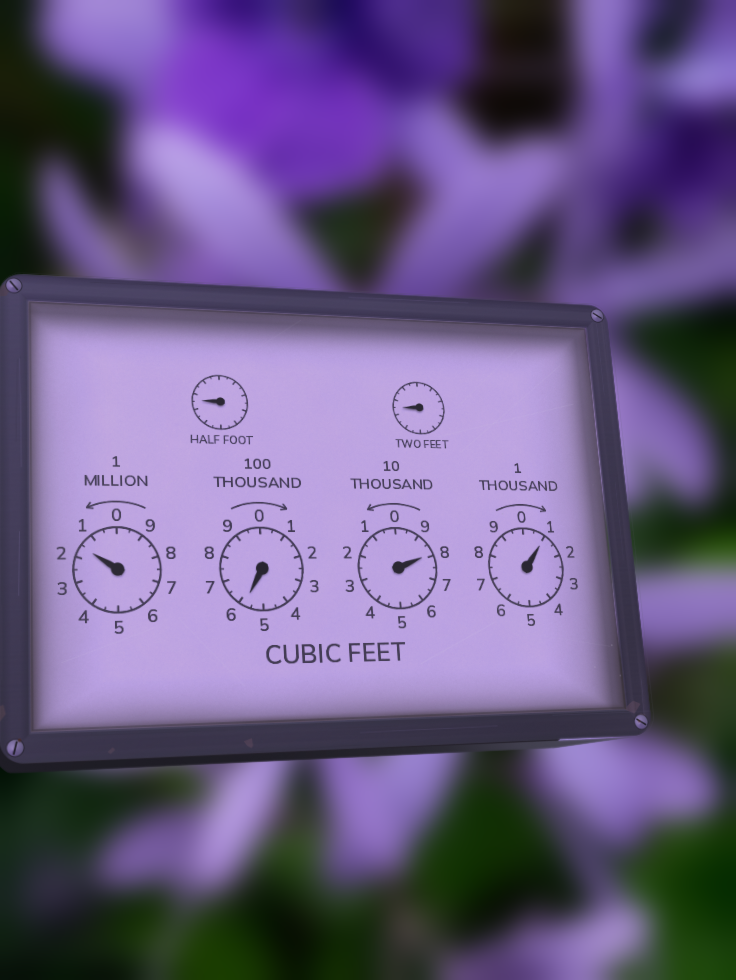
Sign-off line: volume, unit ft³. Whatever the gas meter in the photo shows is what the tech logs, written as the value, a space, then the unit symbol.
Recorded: 158100 ft³
